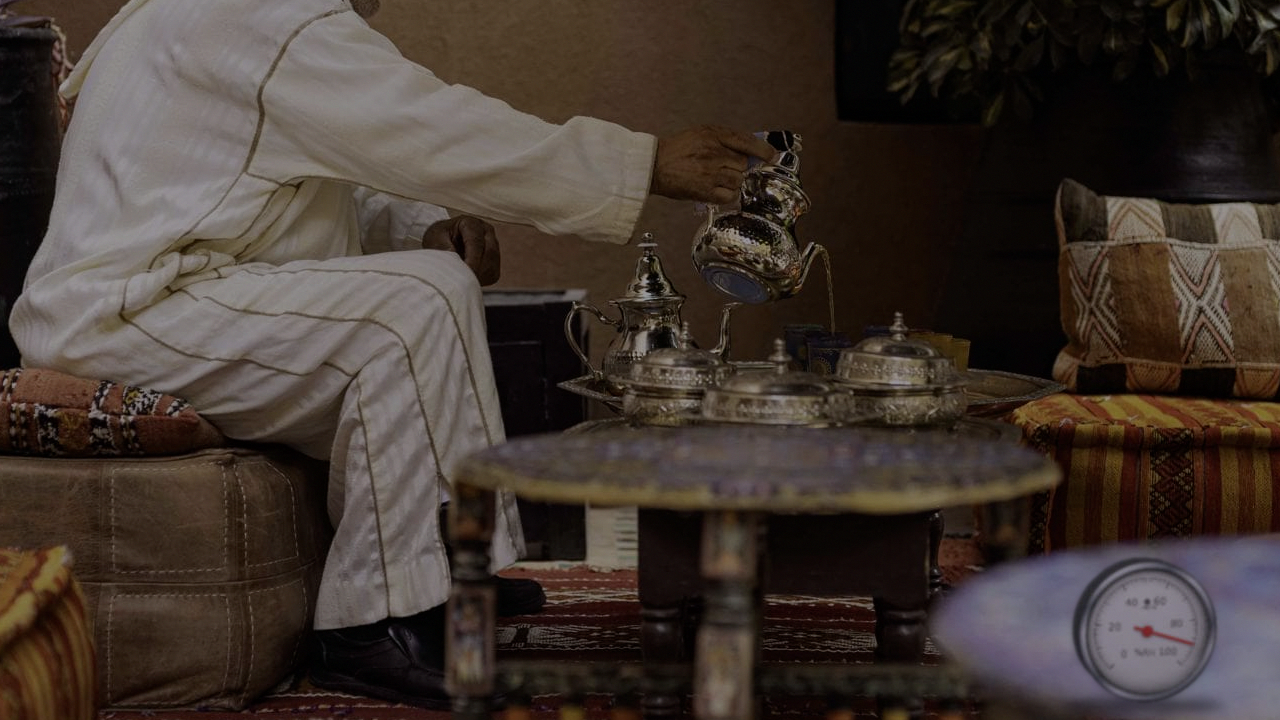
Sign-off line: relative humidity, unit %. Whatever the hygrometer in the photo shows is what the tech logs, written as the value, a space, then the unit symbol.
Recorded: 90 %
